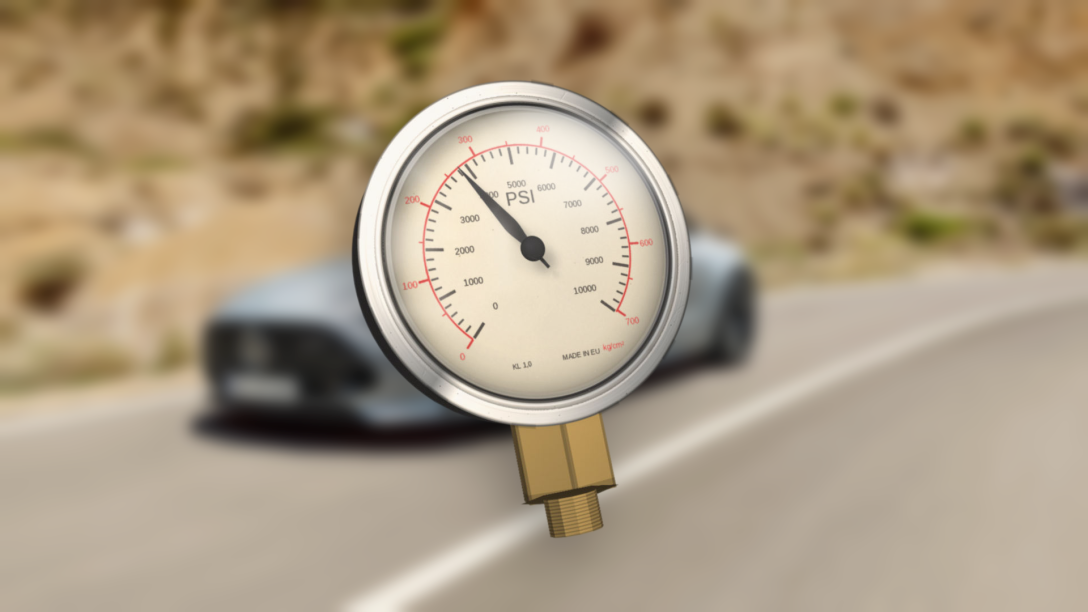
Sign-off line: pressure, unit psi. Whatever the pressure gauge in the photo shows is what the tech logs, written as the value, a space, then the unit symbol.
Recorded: 3800 psi
